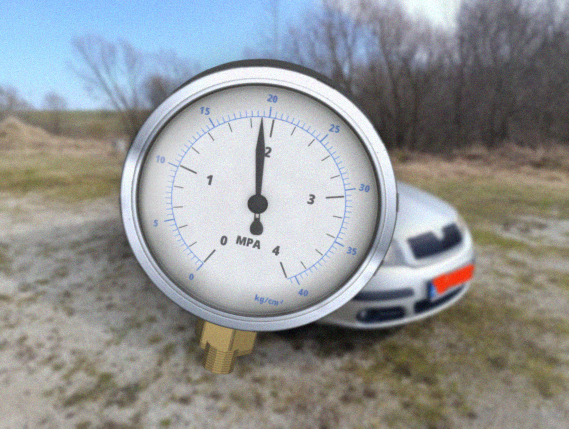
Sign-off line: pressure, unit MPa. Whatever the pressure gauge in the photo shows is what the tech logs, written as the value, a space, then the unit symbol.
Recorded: 1.9 MPa
